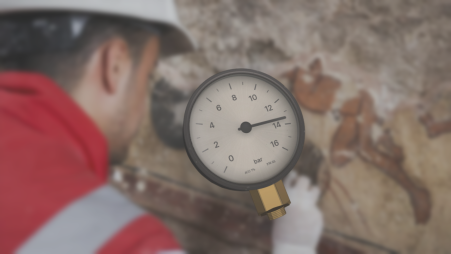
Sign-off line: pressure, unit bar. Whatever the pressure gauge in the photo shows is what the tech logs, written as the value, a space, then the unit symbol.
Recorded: 13.5 bar
